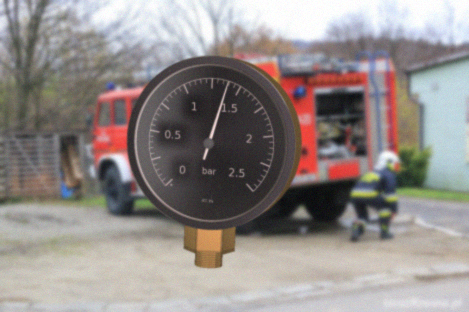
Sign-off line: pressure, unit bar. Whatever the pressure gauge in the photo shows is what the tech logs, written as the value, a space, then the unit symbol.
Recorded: 1.4 bar
